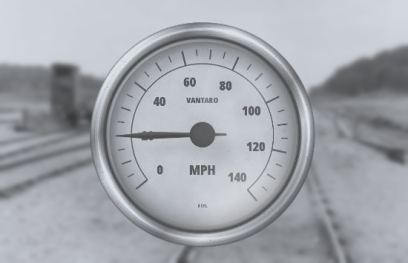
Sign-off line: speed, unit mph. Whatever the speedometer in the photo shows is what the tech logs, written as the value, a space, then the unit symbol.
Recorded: 20 mph
